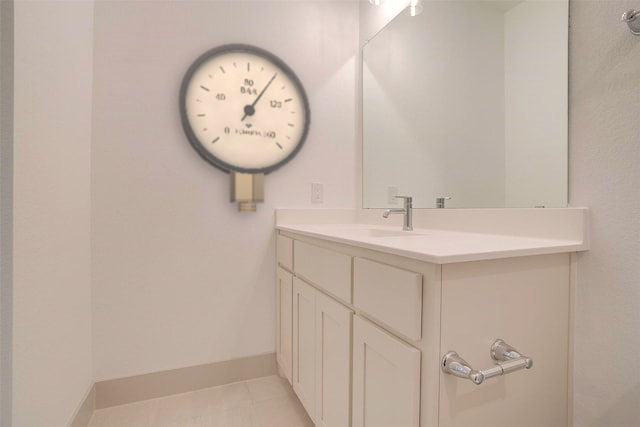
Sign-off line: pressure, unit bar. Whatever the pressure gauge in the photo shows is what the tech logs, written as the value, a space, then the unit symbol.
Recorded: 100 bar
